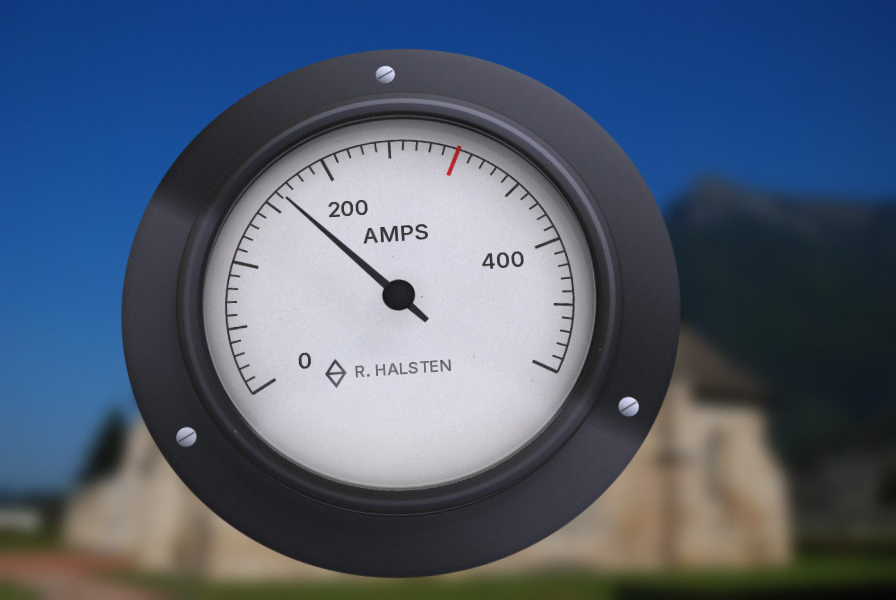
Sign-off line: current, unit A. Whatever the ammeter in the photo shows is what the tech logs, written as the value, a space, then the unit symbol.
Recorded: 160 A
